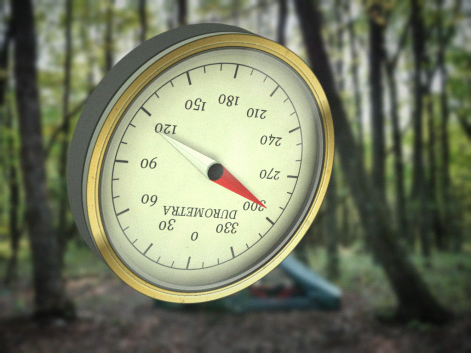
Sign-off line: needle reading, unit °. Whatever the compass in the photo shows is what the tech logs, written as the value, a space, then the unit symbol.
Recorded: 295 °
